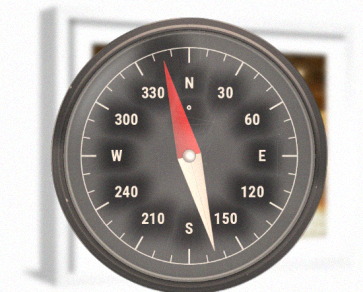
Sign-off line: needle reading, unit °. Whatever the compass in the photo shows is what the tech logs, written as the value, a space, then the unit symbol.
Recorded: 345 °
